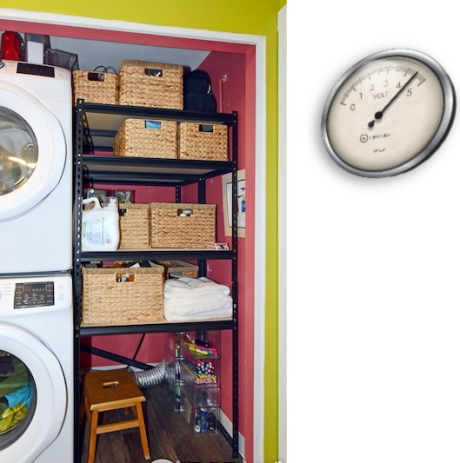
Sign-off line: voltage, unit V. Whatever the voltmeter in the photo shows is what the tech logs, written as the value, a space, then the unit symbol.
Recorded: 4.5 V
